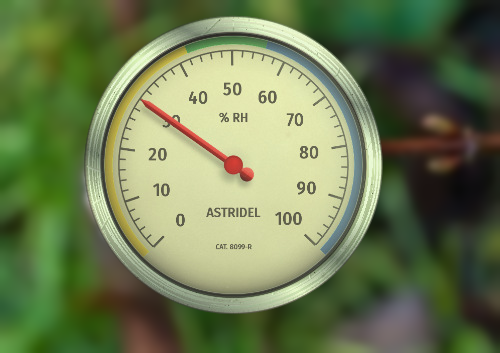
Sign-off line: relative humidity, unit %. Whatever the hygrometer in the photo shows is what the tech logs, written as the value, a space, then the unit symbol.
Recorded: 30 %
